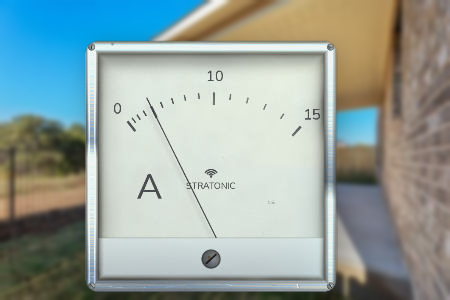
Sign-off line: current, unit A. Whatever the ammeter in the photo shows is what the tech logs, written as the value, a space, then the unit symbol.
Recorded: 5 A
